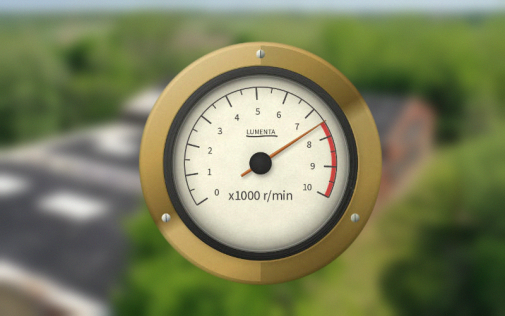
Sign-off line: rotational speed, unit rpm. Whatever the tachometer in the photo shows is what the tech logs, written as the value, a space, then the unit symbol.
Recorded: 7500 rpm
